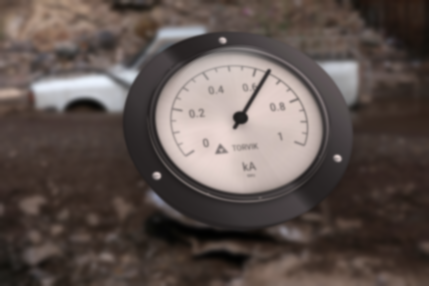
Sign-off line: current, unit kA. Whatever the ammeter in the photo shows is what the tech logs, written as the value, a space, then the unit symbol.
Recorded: 0.65 kA
